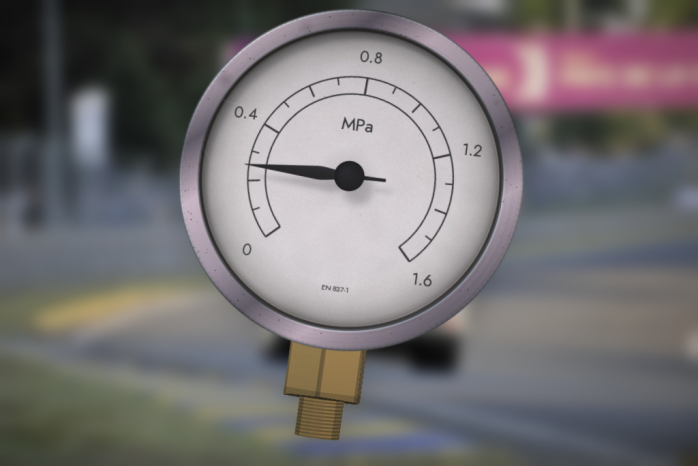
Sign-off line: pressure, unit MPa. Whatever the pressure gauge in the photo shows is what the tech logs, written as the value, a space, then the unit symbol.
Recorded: 0.25 MPa
